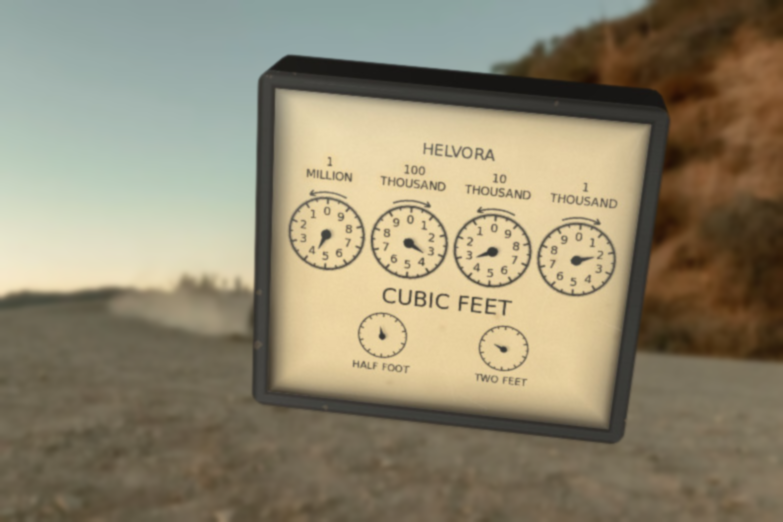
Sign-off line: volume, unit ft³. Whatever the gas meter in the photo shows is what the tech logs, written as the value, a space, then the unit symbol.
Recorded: 433200 ft³
